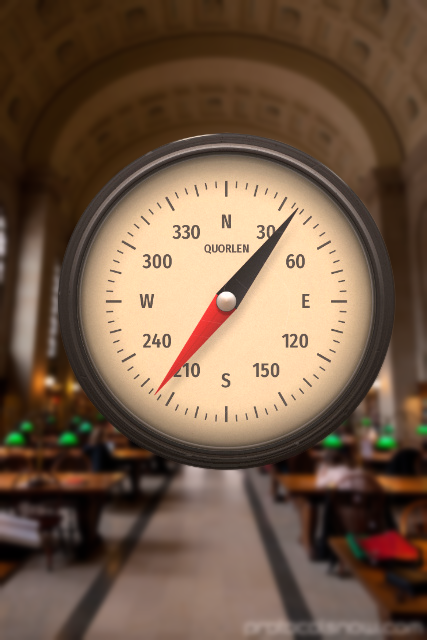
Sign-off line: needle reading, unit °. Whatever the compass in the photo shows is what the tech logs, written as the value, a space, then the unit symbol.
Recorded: 217.5 °
